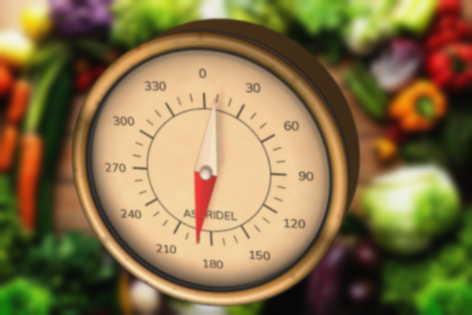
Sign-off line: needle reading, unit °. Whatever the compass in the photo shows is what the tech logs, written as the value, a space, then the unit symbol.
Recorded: 190 °
